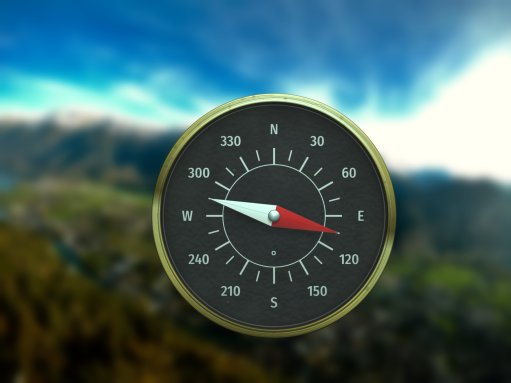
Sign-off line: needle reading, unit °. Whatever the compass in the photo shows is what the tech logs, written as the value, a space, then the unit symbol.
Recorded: 105 °
